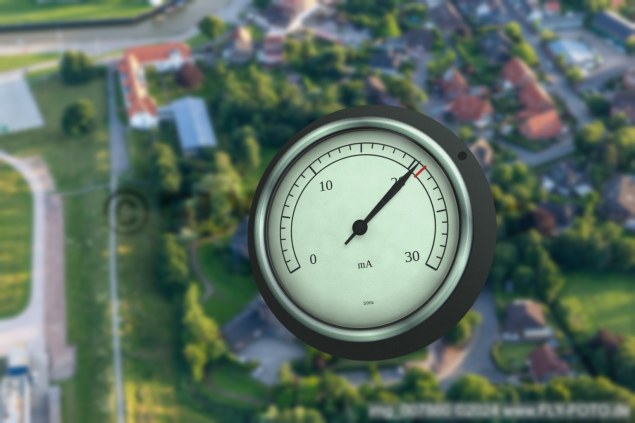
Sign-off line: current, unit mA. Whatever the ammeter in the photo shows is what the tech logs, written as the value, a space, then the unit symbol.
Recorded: 20.5 mA
